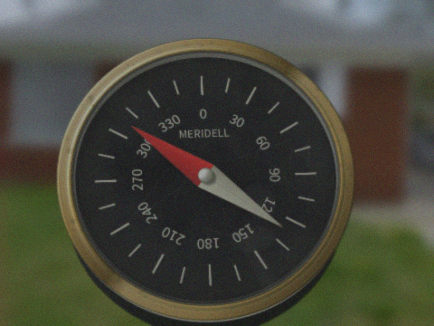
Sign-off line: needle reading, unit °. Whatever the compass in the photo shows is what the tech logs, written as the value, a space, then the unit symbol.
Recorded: 307.5 °
